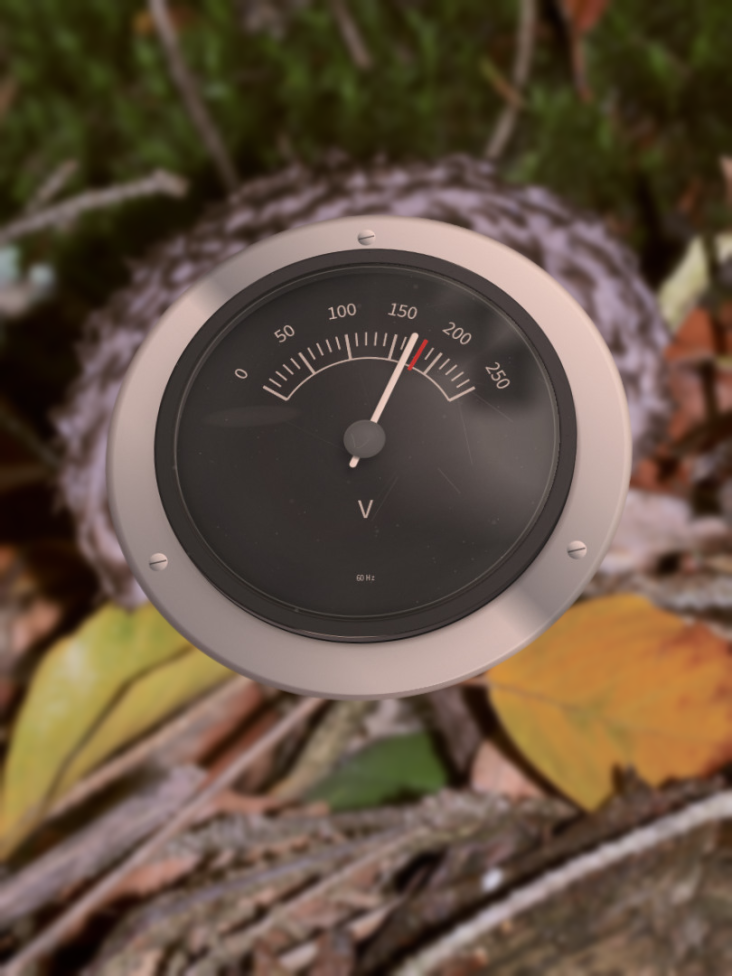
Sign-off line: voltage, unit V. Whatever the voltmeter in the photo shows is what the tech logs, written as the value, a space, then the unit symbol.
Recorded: 170 V
